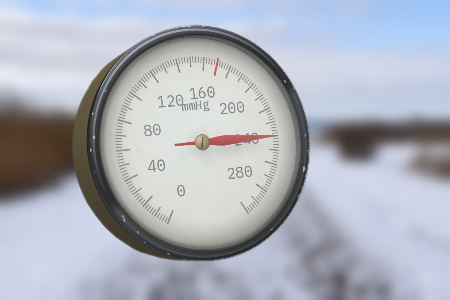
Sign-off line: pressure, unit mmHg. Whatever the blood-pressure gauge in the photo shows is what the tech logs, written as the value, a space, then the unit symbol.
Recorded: 240 mmHg
